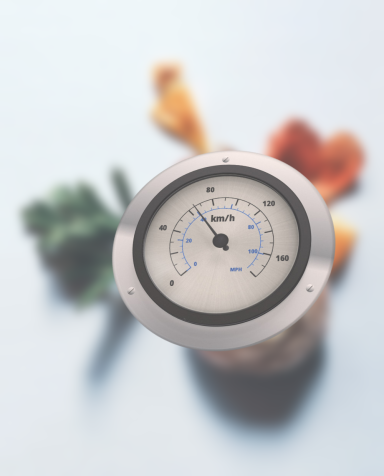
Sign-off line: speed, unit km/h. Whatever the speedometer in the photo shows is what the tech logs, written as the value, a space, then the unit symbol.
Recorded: 65 km/h
